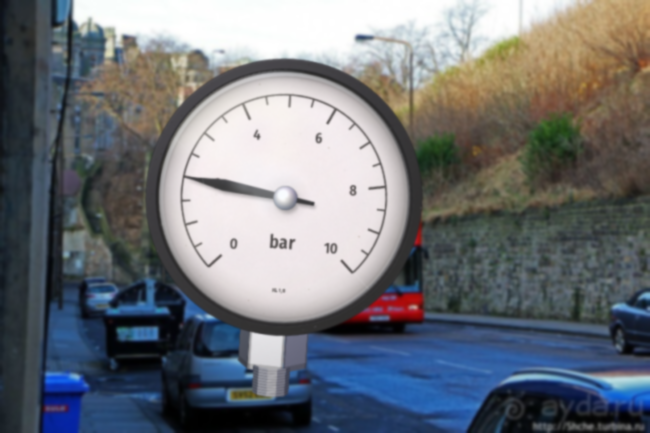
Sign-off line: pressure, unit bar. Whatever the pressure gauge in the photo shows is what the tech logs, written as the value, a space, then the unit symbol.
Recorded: 2 bar
